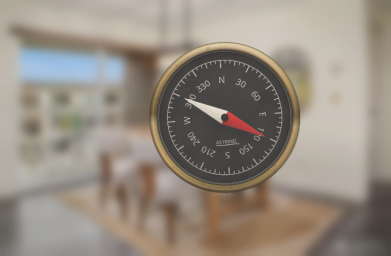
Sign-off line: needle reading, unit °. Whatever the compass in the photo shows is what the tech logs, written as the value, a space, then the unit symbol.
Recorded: 120 °
